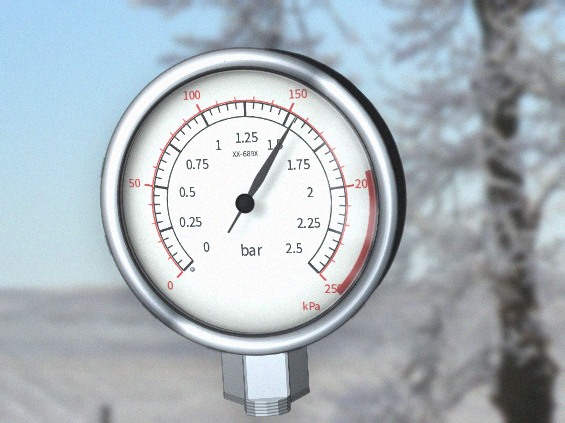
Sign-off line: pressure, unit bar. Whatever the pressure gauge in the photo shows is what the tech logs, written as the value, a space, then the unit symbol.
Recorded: 1.55 bar
